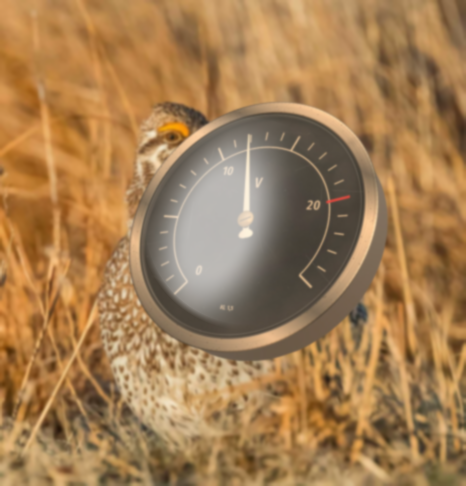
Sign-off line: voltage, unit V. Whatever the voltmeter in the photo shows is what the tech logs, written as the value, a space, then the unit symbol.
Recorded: 12 V
